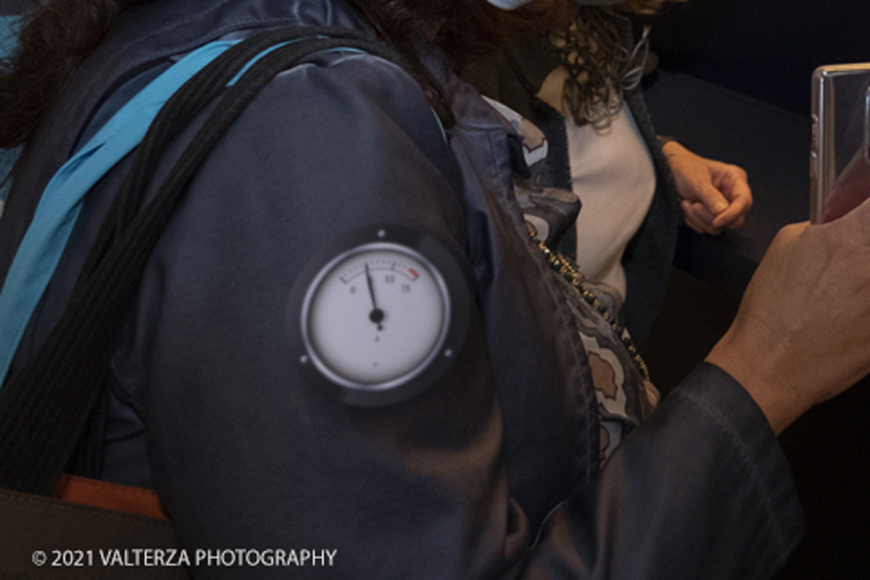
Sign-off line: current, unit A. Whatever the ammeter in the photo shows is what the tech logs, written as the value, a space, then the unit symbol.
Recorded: 5 A
